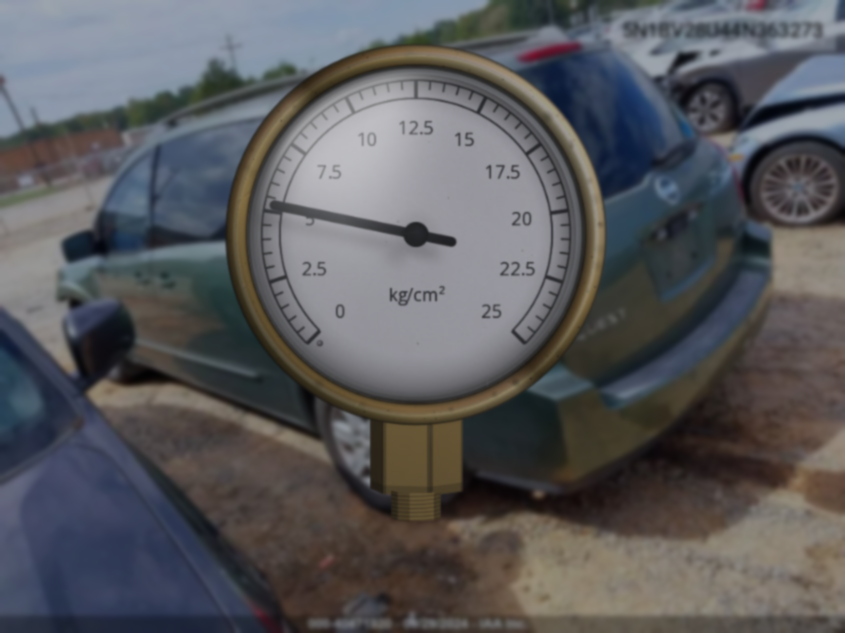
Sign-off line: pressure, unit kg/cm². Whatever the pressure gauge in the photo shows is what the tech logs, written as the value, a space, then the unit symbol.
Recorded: 5.25 kg/cm²
